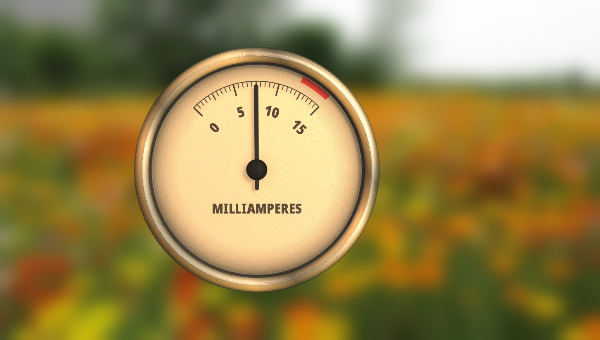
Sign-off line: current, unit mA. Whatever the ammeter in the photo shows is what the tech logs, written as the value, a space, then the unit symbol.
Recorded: 7.5 mA
